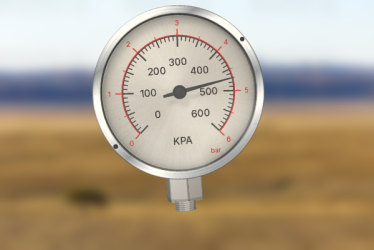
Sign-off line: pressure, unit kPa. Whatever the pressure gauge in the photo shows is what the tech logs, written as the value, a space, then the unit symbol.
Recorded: 470 kPa
